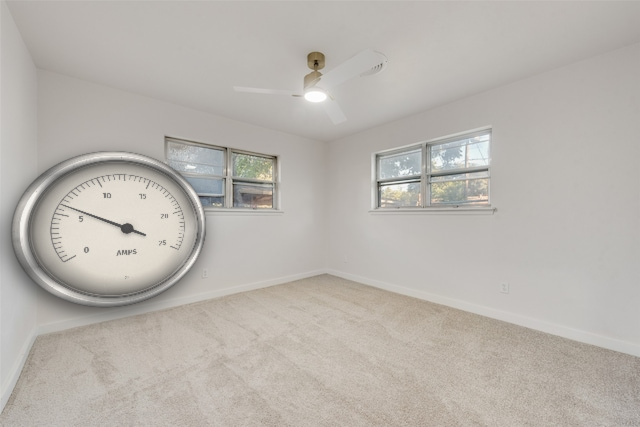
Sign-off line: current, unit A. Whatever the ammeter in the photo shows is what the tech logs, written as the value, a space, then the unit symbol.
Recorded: 6 A
